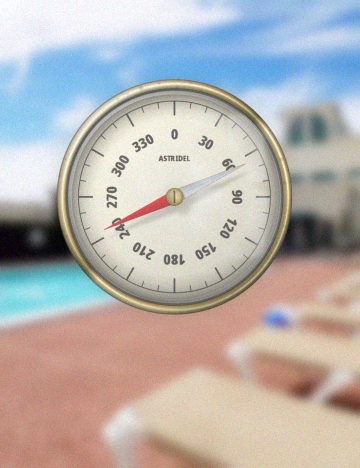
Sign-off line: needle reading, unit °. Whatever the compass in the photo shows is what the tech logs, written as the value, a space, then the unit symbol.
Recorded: 245 °
